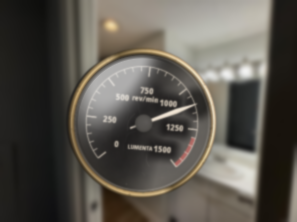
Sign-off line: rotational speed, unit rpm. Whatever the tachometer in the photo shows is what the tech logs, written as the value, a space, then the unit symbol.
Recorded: 1100 rpm
